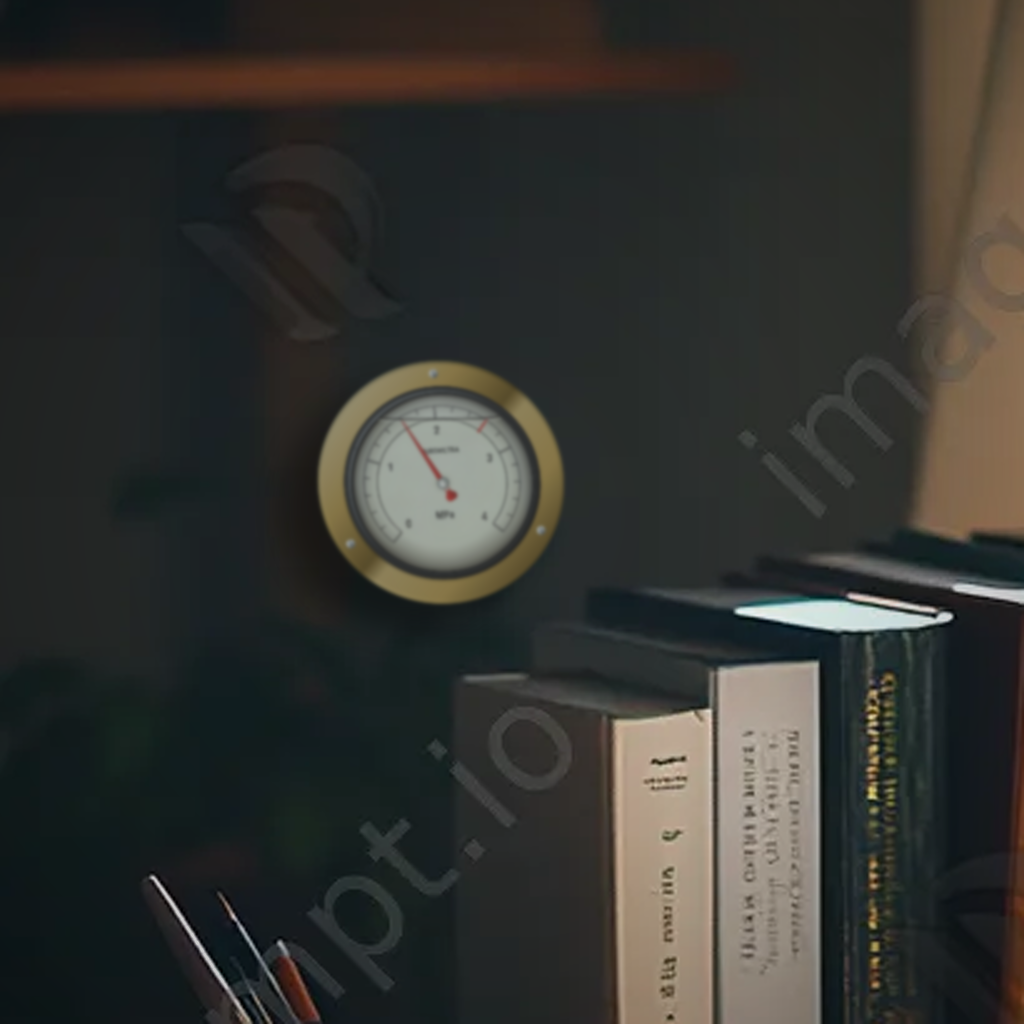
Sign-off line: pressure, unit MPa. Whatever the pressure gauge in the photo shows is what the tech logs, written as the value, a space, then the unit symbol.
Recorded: 1.6 MPa
